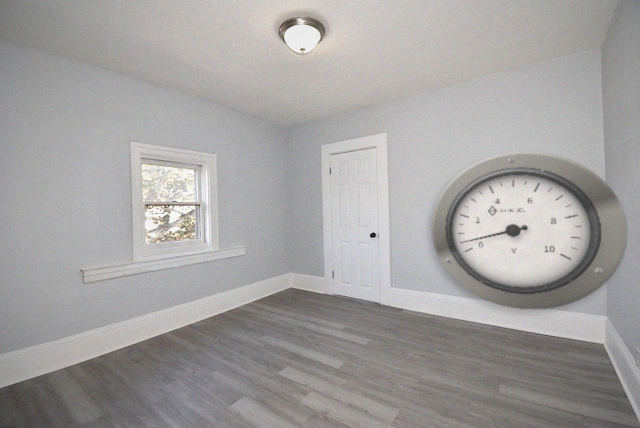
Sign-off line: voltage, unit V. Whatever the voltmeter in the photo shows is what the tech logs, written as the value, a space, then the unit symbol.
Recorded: 0.5 V
